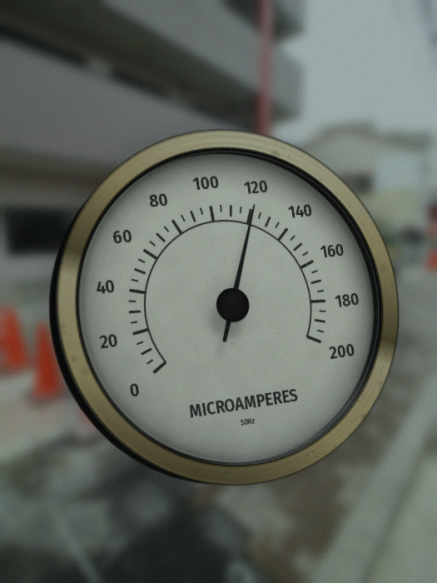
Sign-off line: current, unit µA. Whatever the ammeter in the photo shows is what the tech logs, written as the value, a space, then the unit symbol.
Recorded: 120 µA
